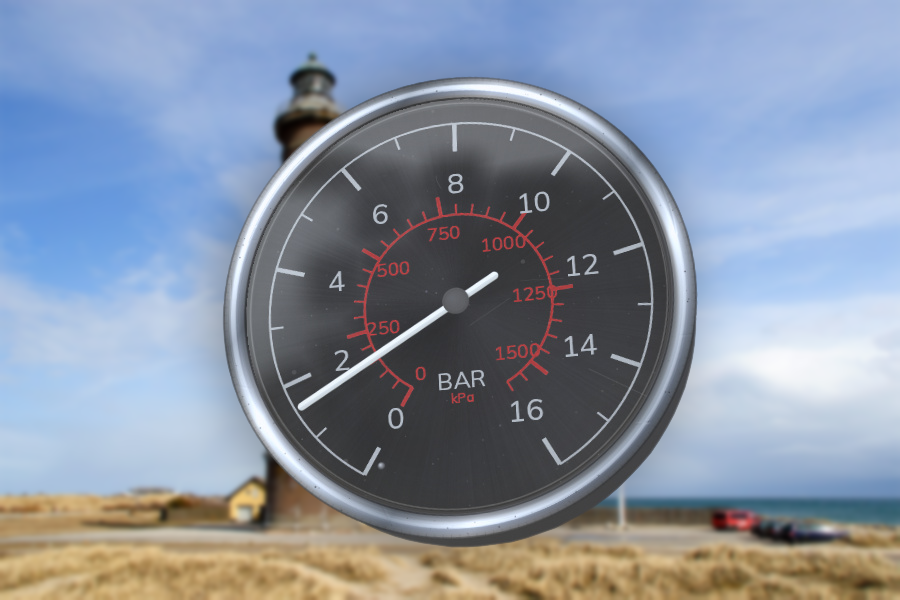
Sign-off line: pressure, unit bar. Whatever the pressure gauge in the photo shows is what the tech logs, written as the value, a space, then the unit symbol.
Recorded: 1.5 bar
